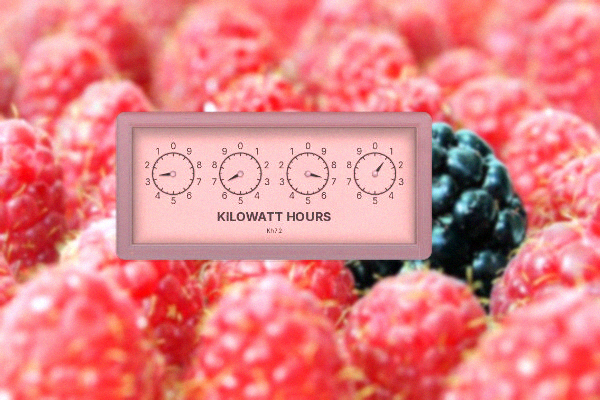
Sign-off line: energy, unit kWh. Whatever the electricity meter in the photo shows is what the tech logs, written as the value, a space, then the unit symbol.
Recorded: 2671 kWh
